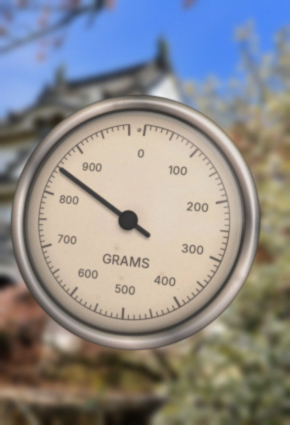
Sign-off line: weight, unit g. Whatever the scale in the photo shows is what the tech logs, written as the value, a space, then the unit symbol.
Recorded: 850 g
